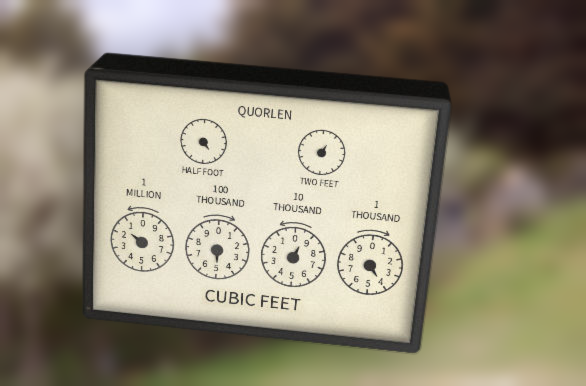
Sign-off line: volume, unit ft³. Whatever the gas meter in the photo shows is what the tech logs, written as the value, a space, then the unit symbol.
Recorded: 149400 ft³
